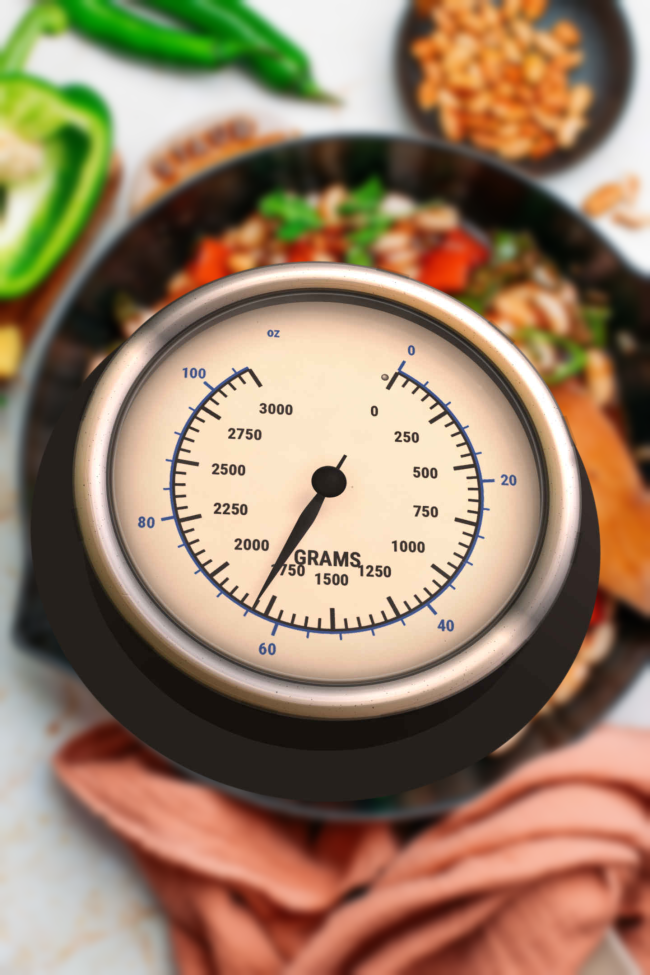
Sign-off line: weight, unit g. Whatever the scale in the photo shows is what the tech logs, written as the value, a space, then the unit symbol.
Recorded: 1800 g
